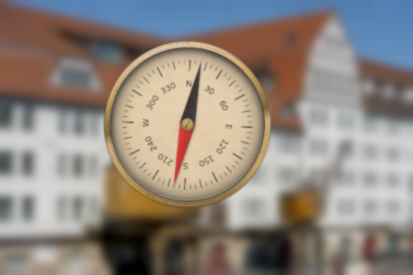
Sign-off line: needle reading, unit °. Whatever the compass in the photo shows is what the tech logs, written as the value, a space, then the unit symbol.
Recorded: 190 °
